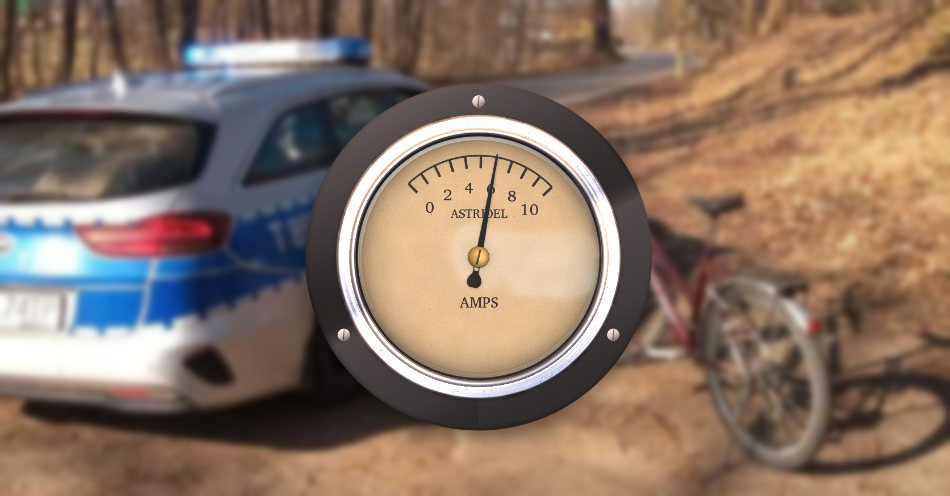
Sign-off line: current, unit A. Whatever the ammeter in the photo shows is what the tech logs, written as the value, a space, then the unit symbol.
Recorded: 6 A
